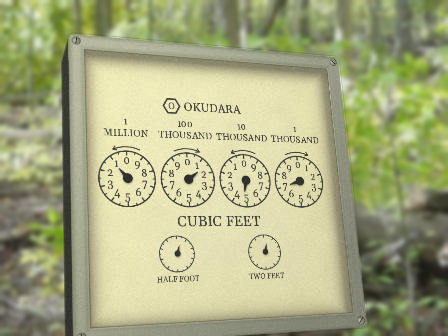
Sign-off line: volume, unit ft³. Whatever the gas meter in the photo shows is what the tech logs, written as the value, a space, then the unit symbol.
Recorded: 114700 ft³
